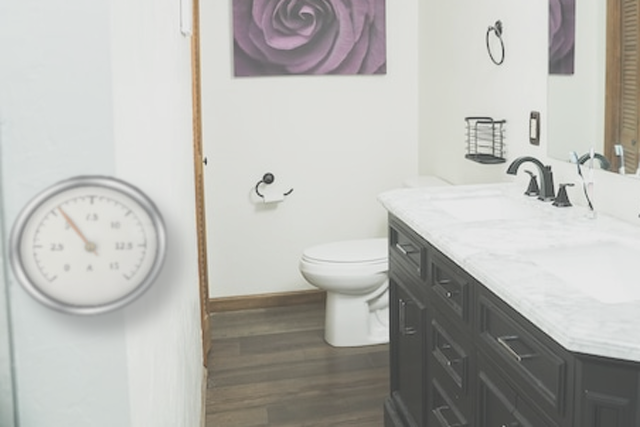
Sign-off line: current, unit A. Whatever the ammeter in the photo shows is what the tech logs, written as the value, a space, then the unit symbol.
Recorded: 5.5 A
